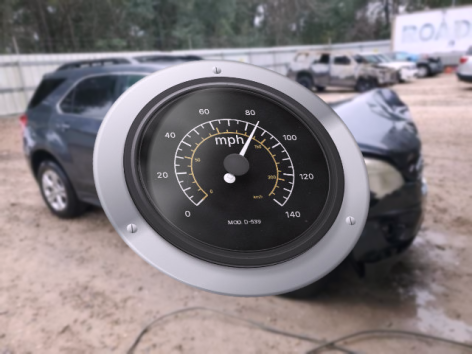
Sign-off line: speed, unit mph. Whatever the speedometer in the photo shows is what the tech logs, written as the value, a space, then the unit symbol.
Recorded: 85 mph
